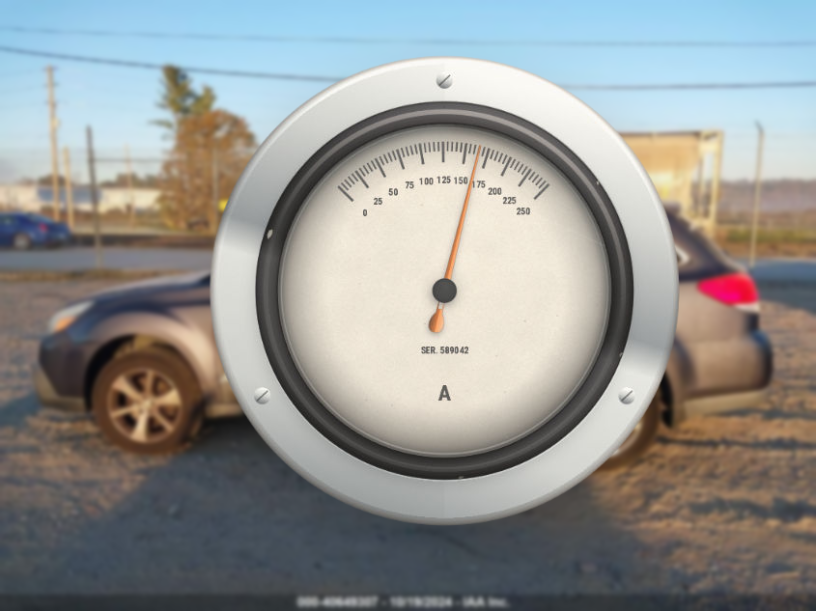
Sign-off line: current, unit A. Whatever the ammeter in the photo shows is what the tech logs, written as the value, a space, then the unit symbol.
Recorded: 165 A
